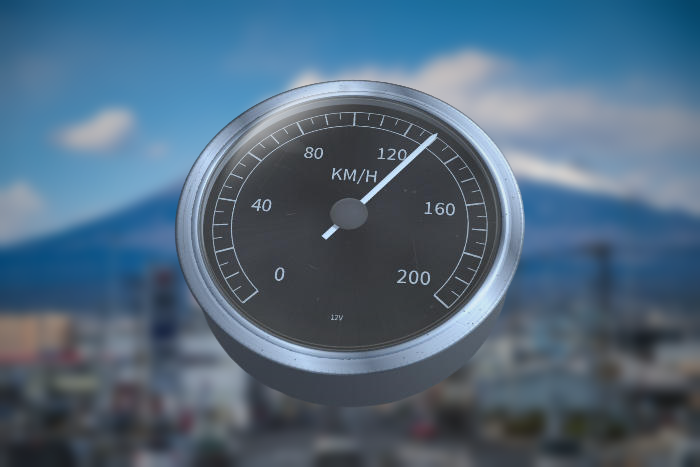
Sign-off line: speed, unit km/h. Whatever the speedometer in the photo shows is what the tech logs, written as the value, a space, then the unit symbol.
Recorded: 130 km/h
